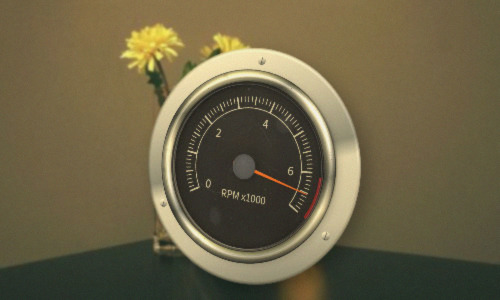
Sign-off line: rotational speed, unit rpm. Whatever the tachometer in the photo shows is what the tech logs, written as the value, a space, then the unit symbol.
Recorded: 6500 rpm
